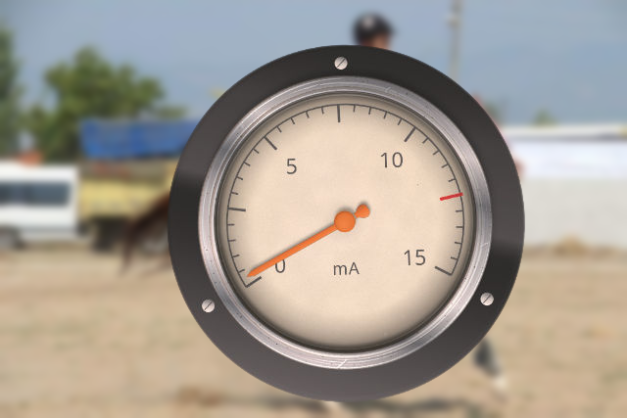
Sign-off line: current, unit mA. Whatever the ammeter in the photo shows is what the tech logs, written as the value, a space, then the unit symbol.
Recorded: 0.25 mA
